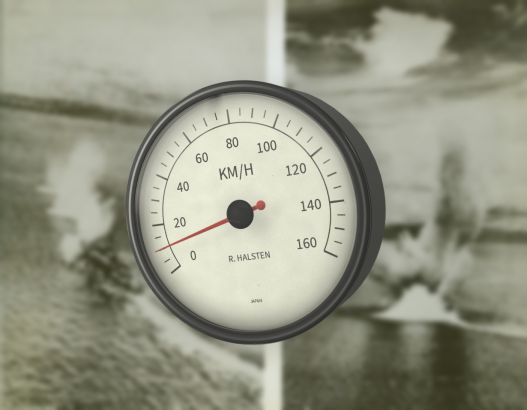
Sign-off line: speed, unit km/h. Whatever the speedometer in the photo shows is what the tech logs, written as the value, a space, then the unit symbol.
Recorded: 10 km/h
